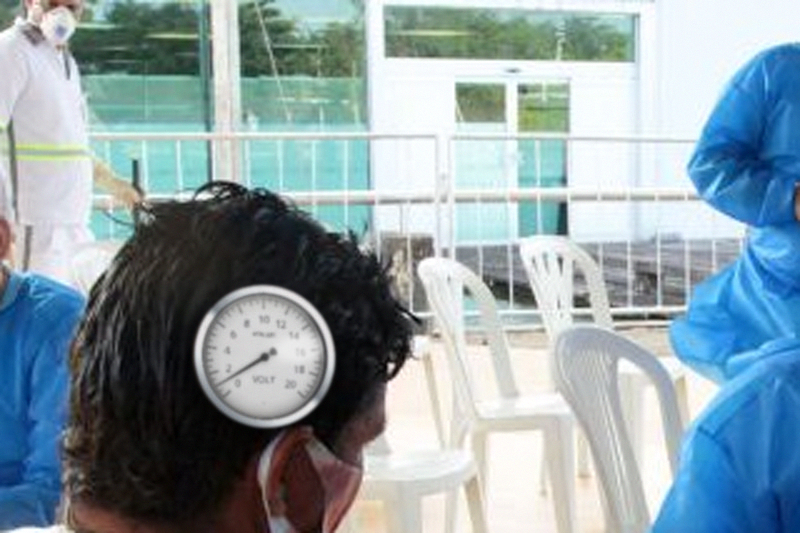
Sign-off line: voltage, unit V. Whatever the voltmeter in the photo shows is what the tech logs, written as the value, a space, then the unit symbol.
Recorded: 1 V
